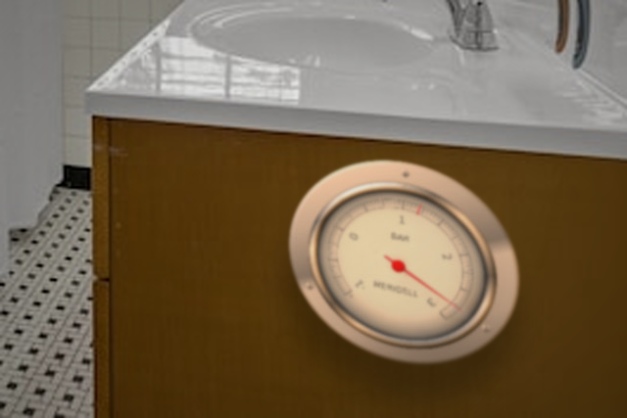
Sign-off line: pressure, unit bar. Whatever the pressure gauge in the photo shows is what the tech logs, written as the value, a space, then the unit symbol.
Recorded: 2.75 bar
